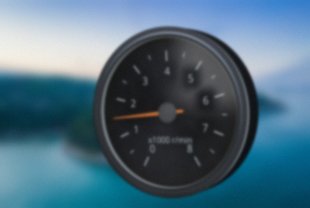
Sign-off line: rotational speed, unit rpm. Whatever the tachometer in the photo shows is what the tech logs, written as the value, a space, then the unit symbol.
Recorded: 1500 rpm
